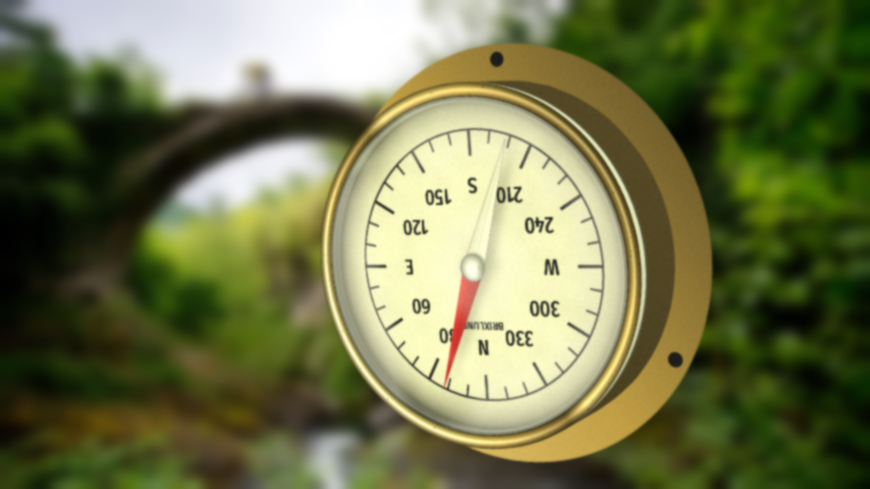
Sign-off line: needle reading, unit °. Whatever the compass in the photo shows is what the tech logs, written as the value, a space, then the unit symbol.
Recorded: 20 °
